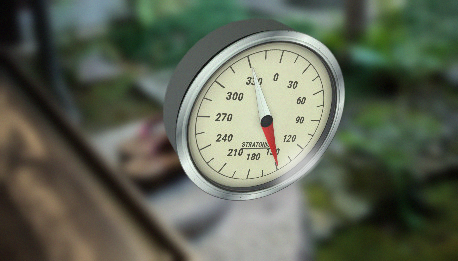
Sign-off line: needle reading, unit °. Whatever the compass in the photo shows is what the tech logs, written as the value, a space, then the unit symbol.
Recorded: 150 °
